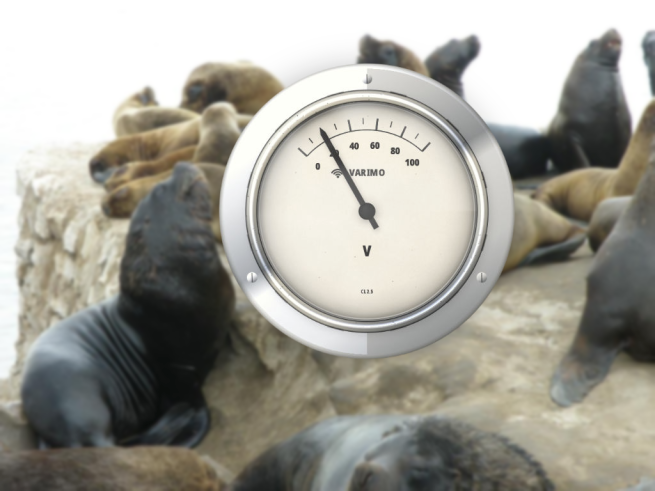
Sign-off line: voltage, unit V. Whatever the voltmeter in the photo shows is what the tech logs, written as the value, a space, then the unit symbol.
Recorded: 20 V
